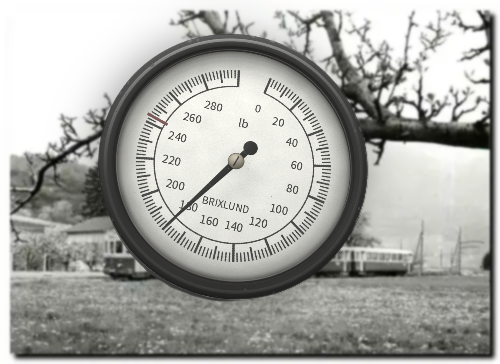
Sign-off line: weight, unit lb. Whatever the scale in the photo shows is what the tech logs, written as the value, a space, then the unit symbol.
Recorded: 180 lb
